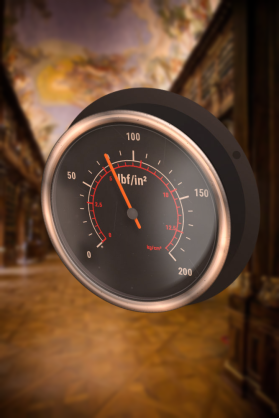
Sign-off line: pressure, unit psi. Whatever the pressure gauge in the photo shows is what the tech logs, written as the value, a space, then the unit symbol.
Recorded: 80 psi
